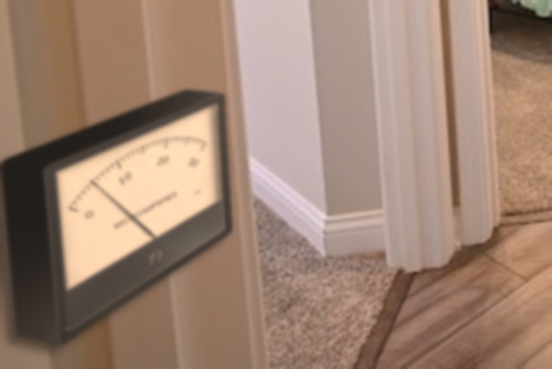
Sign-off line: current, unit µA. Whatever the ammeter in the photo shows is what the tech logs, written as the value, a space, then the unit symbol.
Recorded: 5 µA
